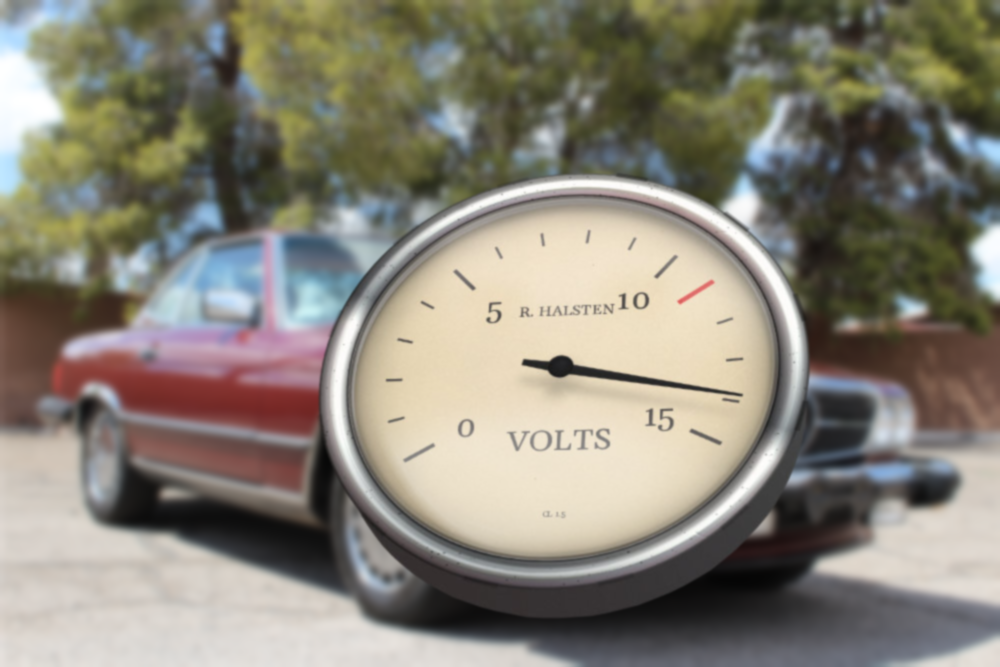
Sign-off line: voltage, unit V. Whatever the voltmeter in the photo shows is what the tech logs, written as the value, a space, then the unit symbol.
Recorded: 14 V
